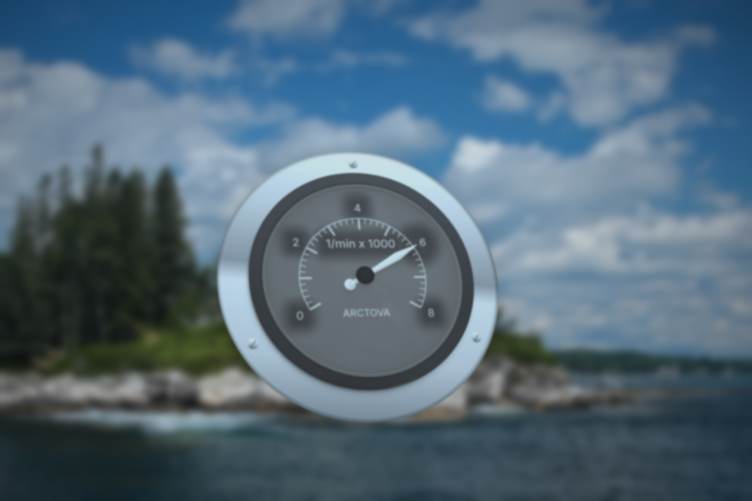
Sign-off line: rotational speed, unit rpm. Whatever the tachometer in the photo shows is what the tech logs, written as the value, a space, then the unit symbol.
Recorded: 6000 rpm
